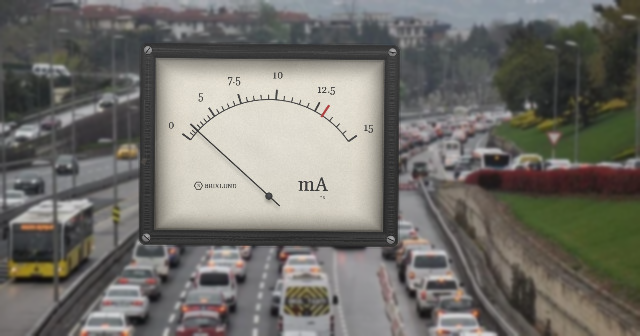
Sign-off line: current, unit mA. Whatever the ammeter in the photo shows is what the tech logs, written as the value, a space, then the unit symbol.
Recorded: 2.5 mA
